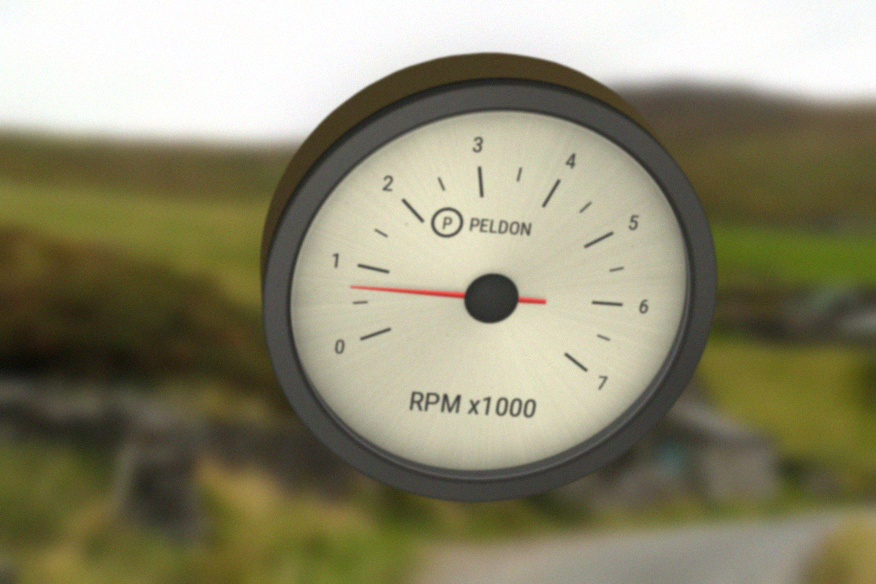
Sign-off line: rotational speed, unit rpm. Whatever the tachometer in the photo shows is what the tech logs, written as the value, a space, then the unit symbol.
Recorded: 750 rpm
